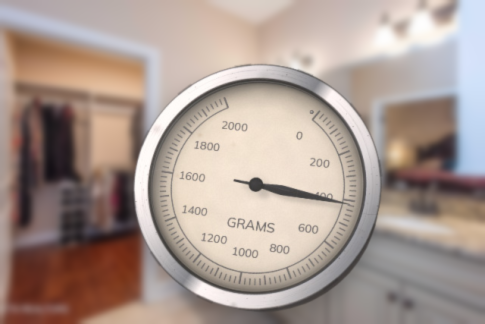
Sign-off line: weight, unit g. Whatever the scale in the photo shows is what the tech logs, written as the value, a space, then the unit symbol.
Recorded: 420 g
